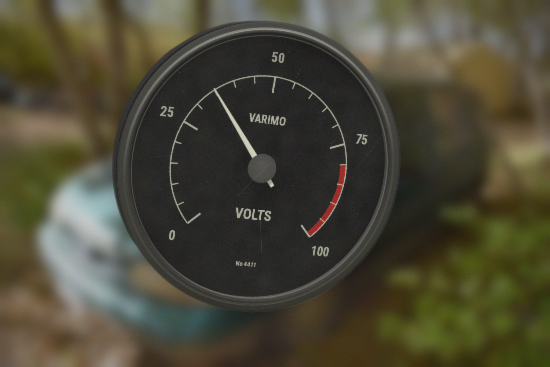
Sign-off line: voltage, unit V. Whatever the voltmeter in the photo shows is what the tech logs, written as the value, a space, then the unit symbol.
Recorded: 35 V
